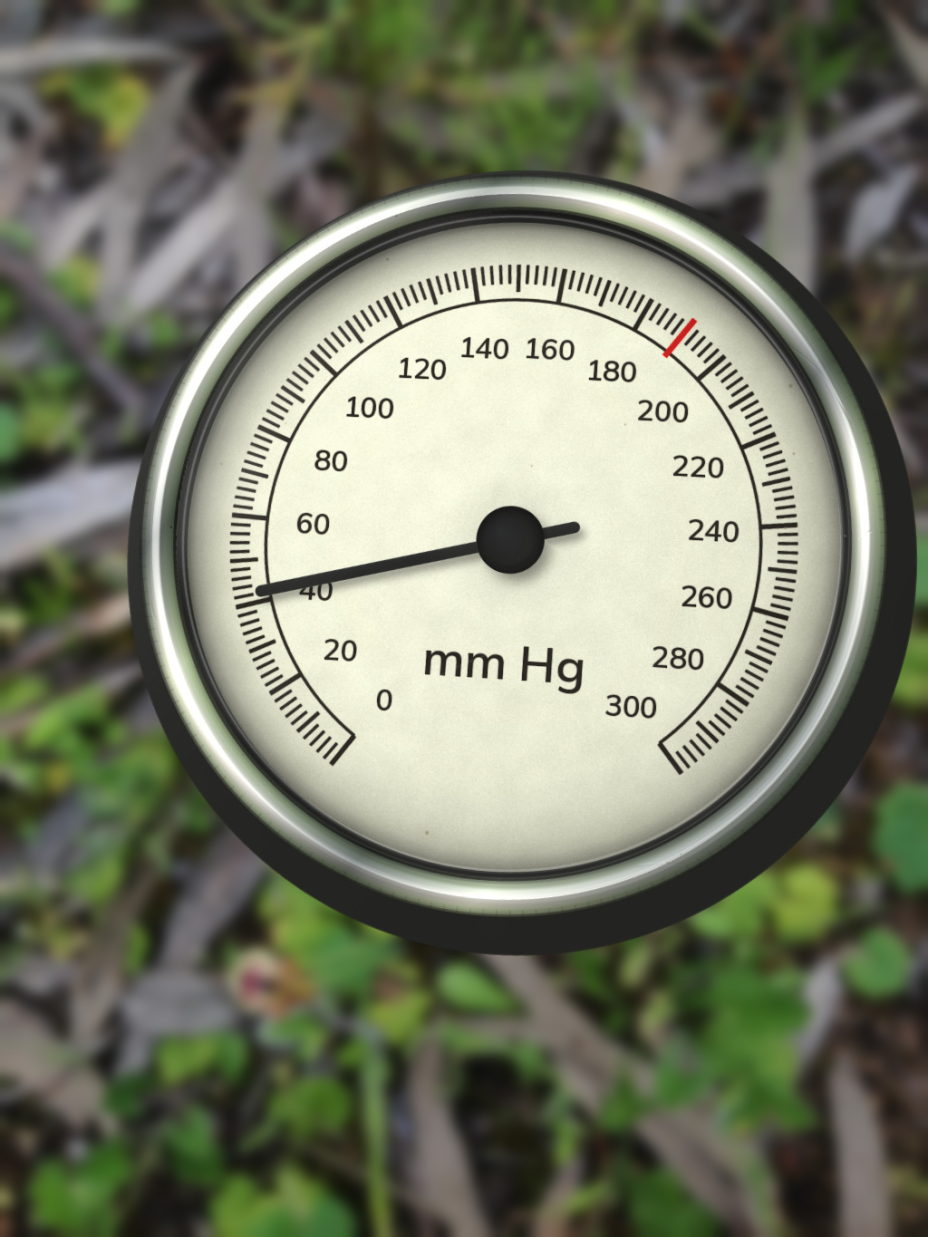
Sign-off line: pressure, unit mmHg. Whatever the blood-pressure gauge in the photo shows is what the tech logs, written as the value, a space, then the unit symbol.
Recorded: 42 mmHg
